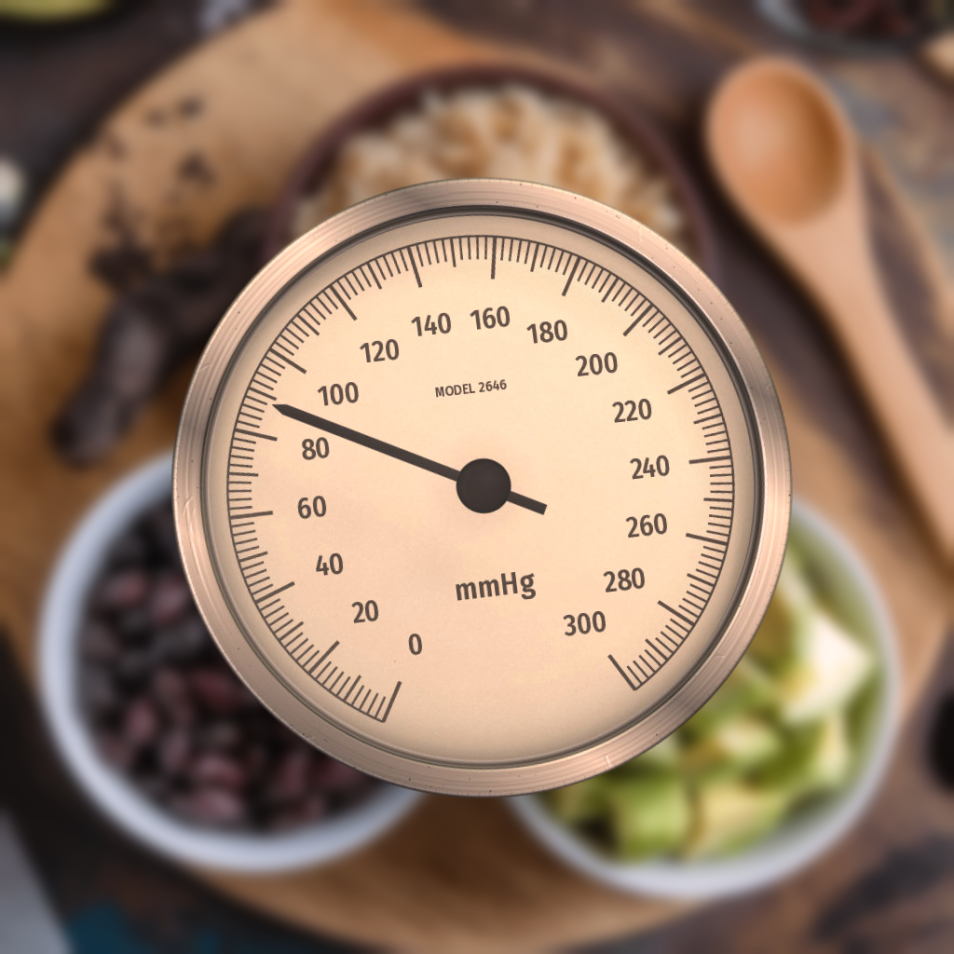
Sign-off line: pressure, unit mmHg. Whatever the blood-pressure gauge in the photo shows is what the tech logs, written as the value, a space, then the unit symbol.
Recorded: 88 mmHg
